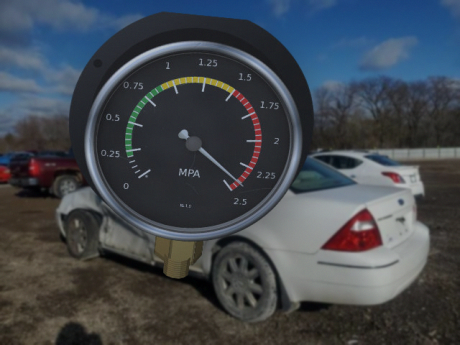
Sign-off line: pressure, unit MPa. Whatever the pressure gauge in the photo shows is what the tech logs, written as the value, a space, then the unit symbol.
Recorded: 2.4 MPa
